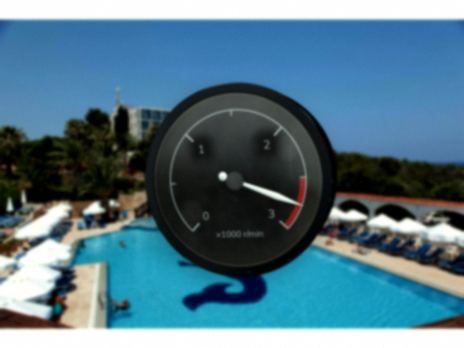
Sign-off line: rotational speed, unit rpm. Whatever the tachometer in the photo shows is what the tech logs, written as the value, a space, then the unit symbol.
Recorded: 2750 rpm
